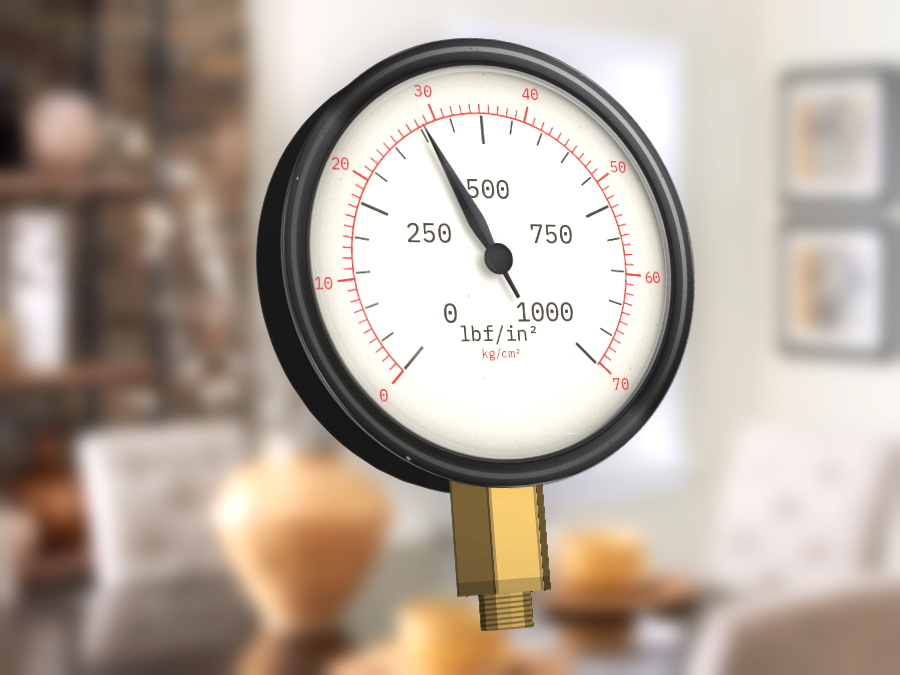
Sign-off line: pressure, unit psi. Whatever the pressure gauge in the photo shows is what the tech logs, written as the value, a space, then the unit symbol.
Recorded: 400 psi
